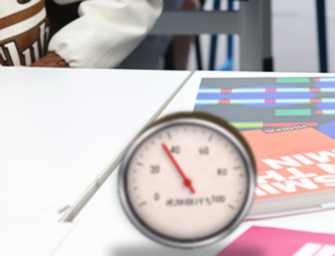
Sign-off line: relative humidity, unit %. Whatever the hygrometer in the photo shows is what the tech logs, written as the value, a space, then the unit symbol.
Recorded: 36 %
